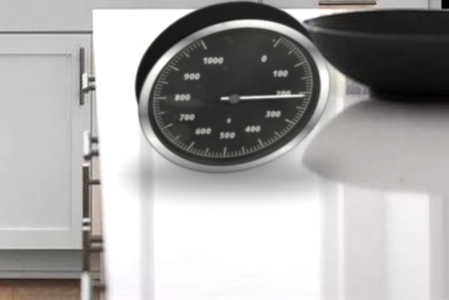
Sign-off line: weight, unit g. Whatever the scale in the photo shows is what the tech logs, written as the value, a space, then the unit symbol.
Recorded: 200 g
